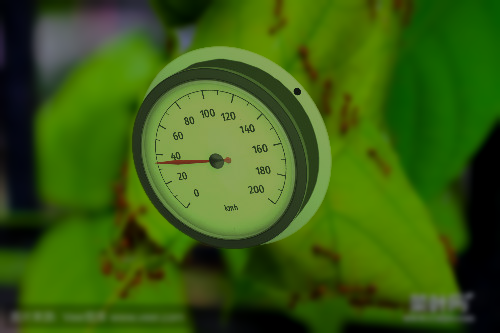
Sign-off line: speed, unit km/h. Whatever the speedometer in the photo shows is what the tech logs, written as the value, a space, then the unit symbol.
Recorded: 35 km/h
